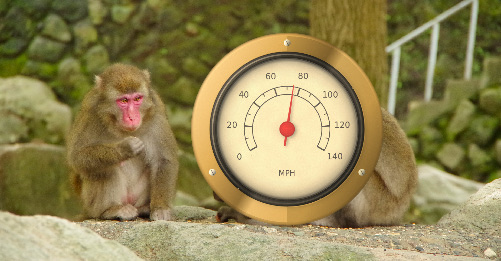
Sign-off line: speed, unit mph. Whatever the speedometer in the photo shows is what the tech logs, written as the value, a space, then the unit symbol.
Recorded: 75 mph
